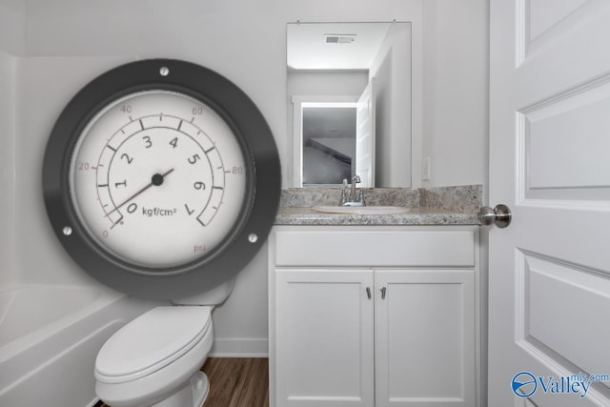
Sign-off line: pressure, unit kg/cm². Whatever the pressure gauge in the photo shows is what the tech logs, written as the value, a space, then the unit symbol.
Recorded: 0.25 kg/cm²
